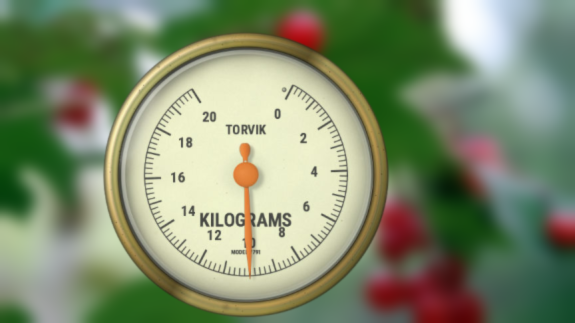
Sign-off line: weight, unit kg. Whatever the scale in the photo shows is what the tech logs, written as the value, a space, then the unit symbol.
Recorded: 10 kg
